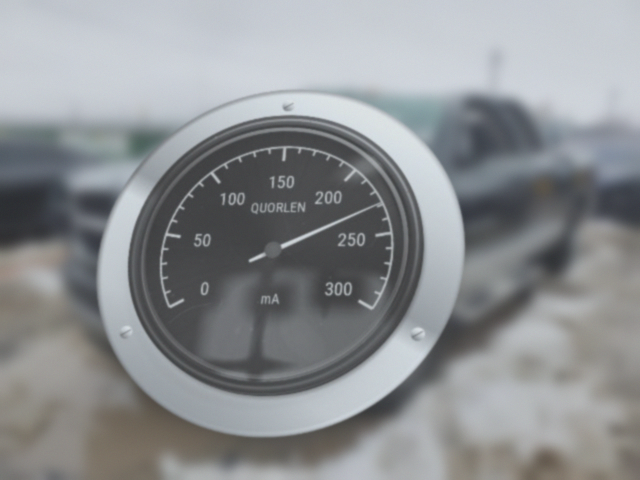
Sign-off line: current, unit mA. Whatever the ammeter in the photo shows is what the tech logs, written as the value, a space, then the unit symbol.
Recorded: 230 mA
